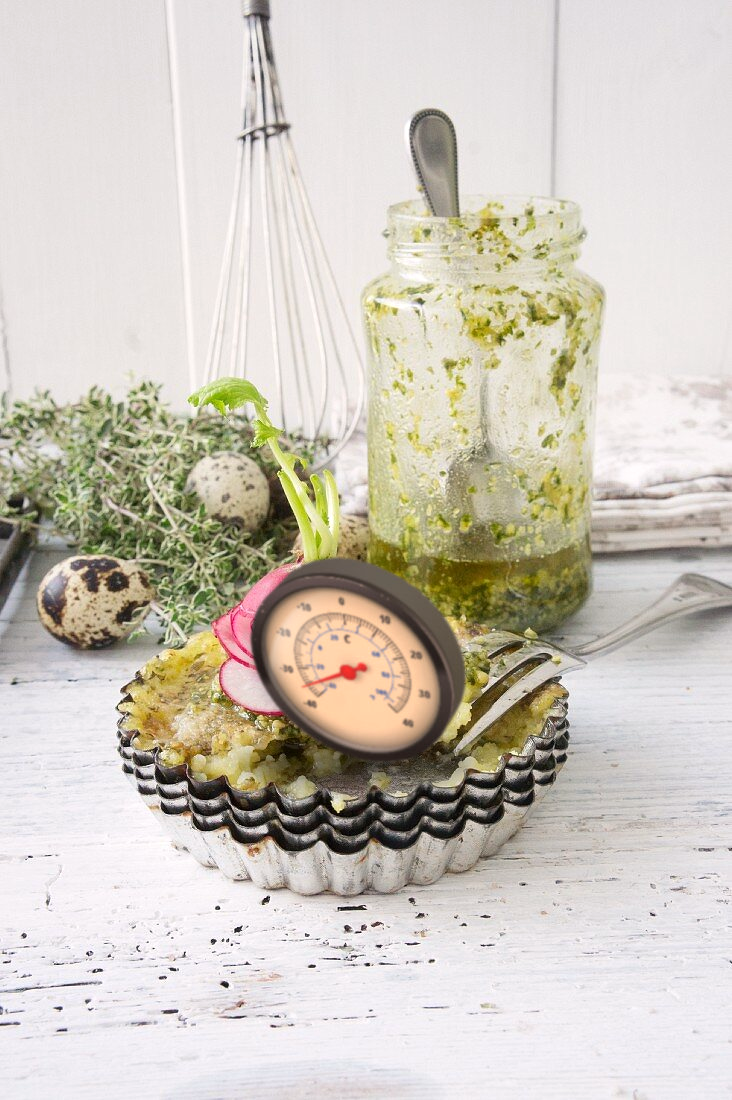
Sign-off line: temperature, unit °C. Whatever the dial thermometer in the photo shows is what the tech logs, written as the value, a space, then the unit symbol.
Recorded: -35 °C
